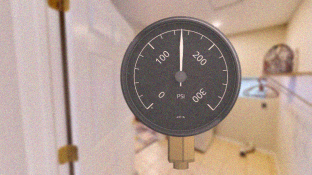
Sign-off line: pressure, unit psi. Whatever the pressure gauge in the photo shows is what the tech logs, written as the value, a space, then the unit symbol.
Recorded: 150 psi
